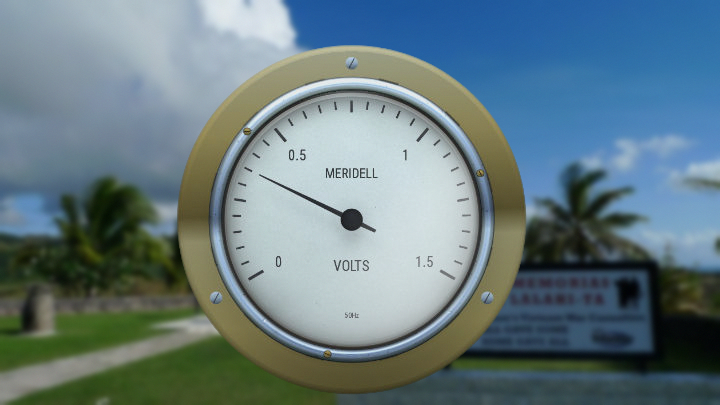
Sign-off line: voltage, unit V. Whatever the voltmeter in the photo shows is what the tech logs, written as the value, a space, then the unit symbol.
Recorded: 0.35 V
